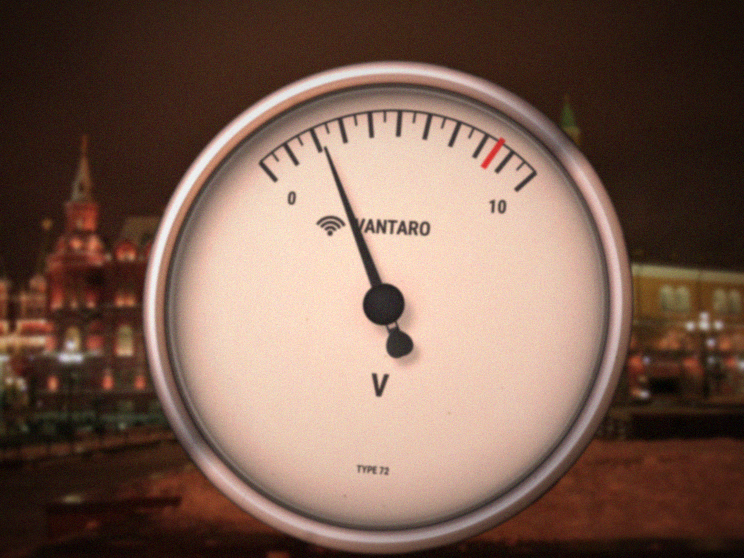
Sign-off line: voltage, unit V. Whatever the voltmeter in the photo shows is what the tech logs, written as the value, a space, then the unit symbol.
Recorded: 2.25 V
